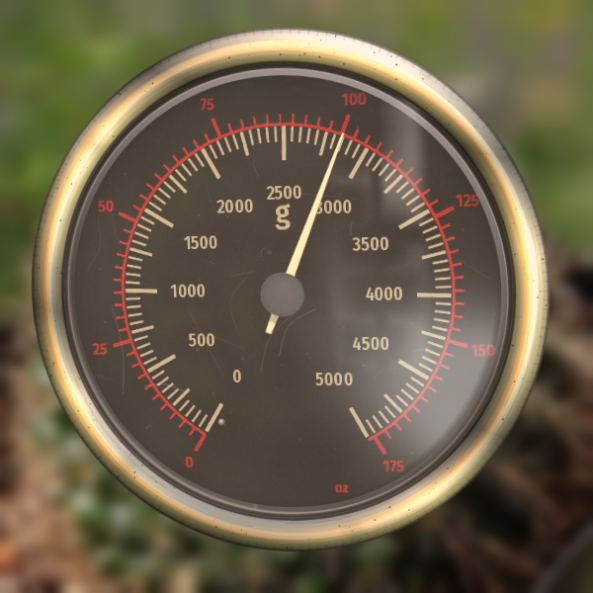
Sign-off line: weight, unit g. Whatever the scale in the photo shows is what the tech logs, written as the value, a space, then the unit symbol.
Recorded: 2850 g
